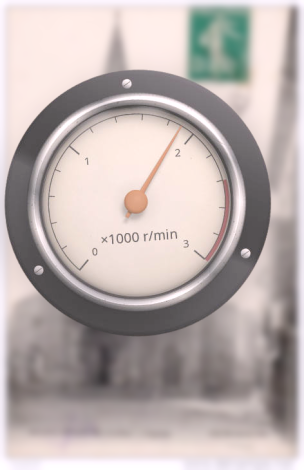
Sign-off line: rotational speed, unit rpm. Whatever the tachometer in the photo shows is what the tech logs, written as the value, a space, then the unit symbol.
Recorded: 1900 rpm
